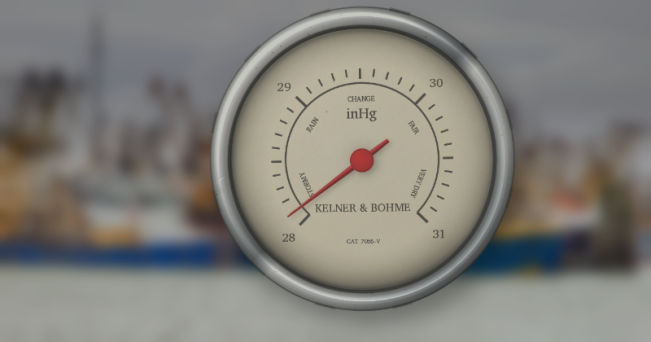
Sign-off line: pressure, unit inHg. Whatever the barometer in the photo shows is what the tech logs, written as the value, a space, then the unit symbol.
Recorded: 28.1 inHg
